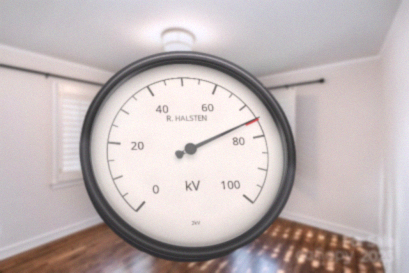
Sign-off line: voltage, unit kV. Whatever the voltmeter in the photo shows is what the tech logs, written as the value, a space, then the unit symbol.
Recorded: 75 kV
